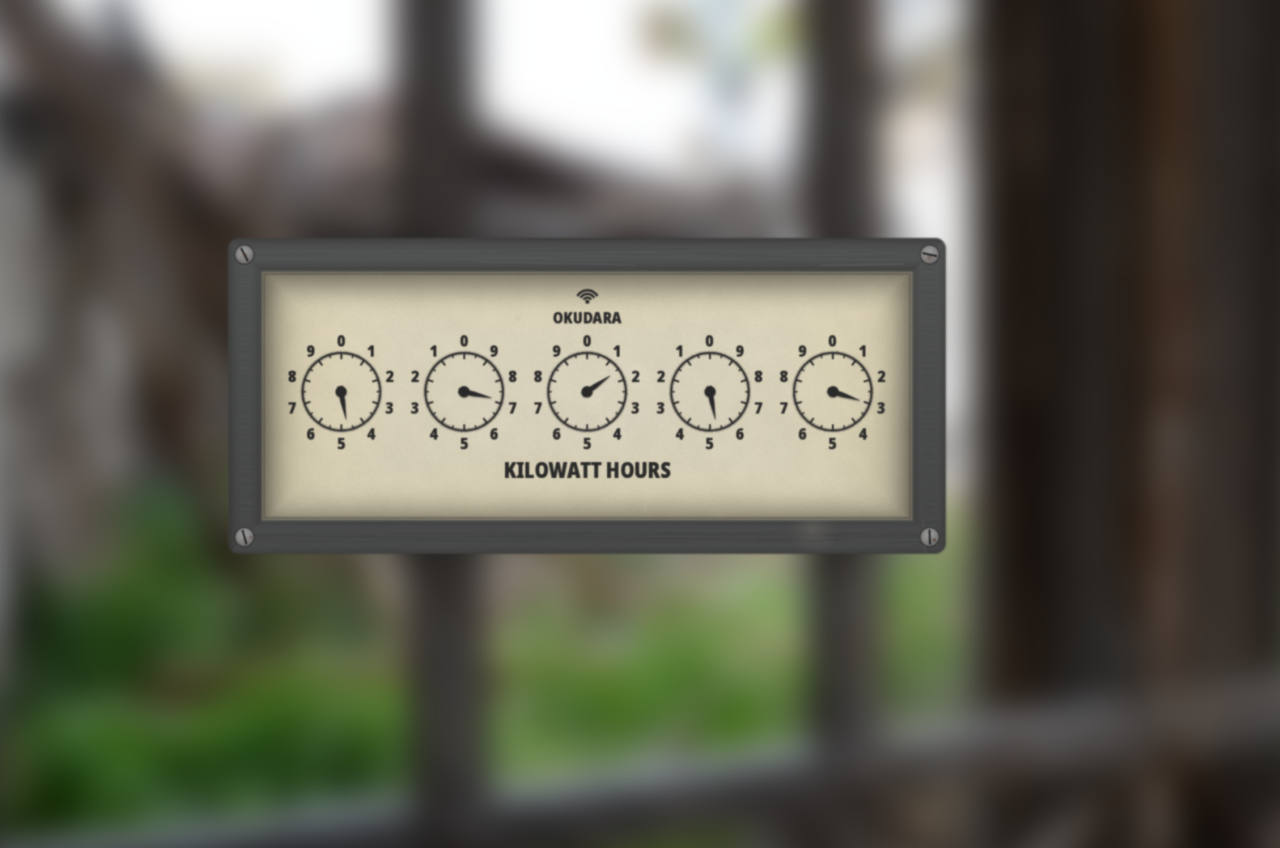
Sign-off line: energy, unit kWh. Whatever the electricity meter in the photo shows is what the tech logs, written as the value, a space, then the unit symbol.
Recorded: 47153 kWh
